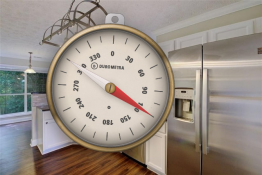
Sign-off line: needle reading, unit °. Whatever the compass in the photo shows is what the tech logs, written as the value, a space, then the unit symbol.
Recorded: 120 °
